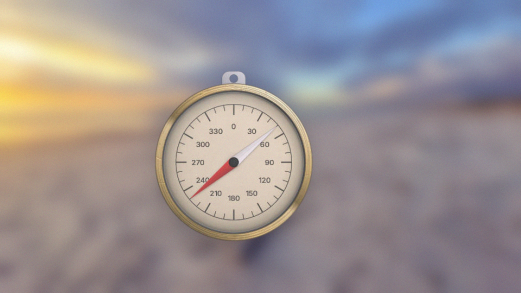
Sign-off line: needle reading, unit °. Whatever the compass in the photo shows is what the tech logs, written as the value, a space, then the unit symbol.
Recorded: 230 °
